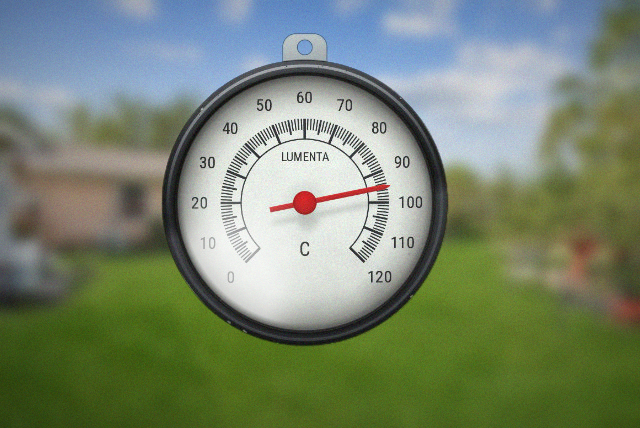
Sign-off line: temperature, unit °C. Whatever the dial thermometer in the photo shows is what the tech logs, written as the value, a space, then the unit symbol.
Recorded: 95 °C
